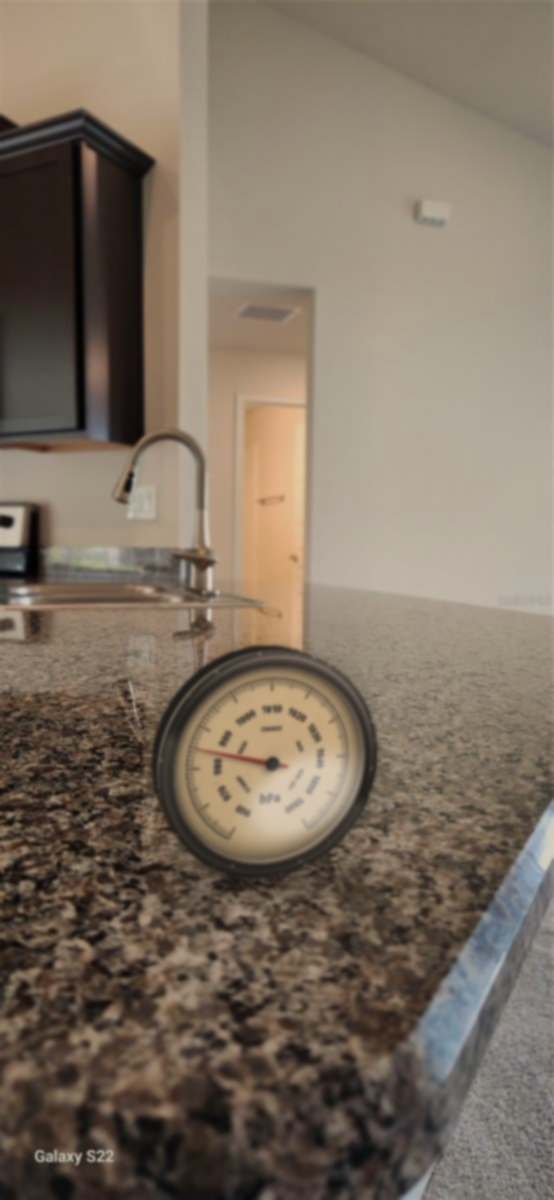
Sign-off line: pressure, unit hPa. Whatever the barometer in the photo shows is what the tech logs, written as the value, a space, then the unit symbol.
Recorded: 985 hPa
